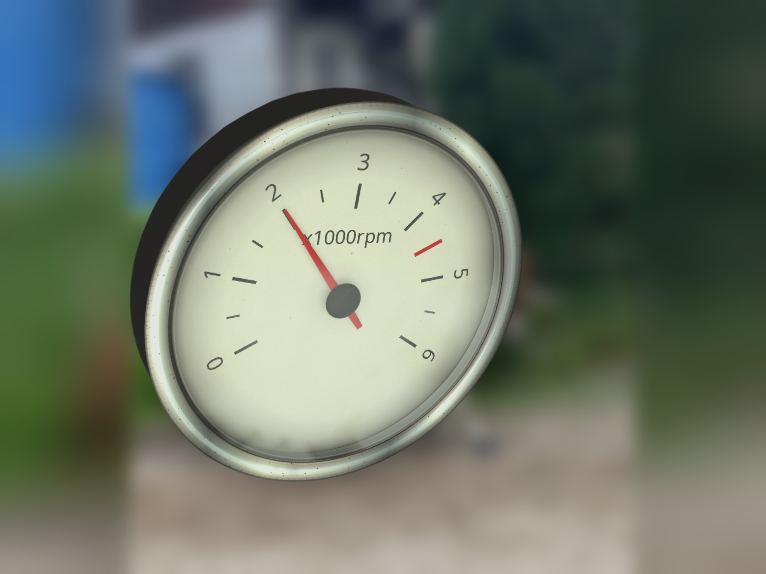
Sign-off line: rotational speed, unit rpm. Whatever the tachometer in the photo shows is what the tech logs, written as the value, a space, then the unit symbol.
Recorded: 2000 rpm
